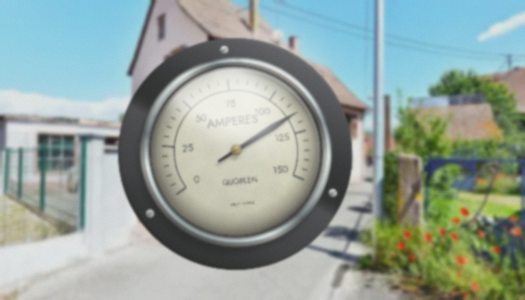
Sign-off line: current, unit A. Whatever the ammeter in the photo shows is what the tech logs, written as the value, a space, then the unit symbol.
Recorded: 115 A
